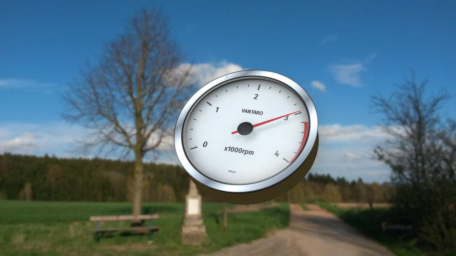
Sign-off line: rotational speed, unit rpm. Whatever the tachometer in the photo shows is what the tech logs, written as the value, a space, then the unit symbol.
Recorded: 3000 rpm
